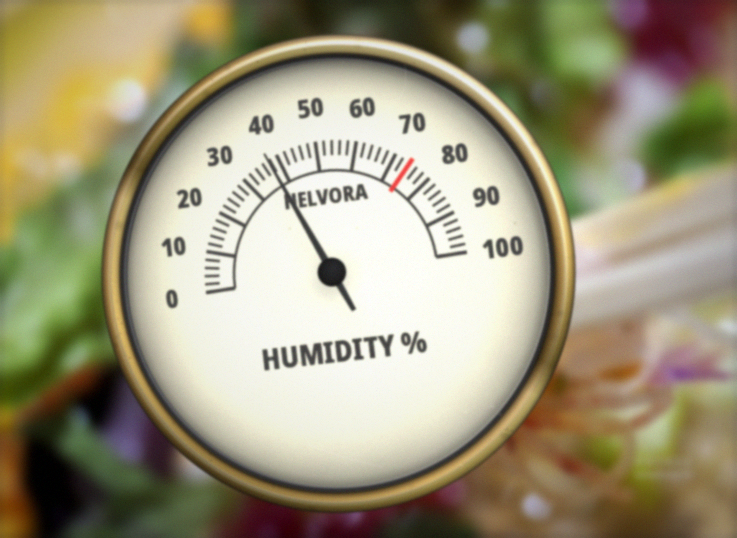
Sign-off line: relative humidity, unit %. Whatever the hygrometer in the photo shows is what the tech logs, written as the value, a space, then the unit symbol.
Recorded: 38 %
